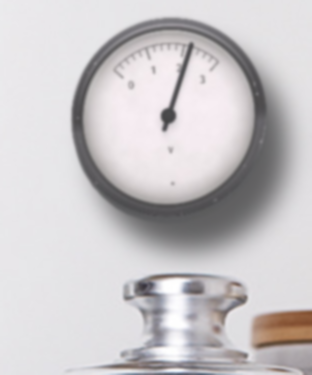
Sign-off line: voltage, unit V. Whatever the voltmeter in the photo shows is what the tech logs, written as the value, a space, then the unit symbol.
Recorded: 2.2 V
